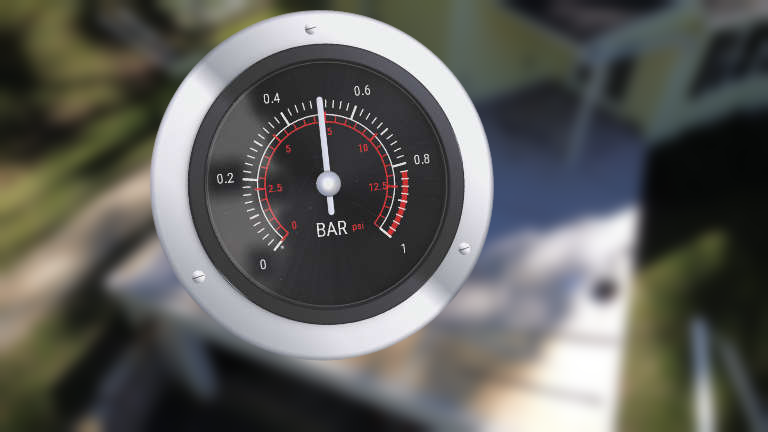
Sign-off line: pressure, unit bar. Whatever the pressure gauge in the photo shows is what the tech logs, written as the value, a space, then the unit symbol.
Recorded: 0.5 bar
